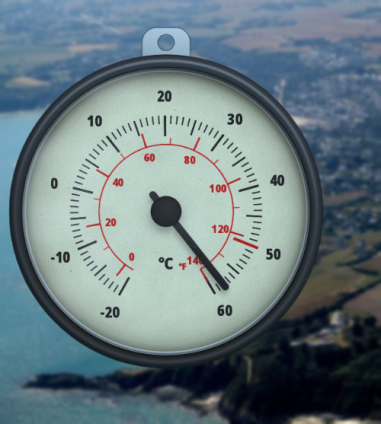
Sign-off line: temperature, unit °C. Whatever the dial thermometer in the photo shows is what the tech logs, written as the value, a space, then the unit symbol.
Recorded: 58 °C
